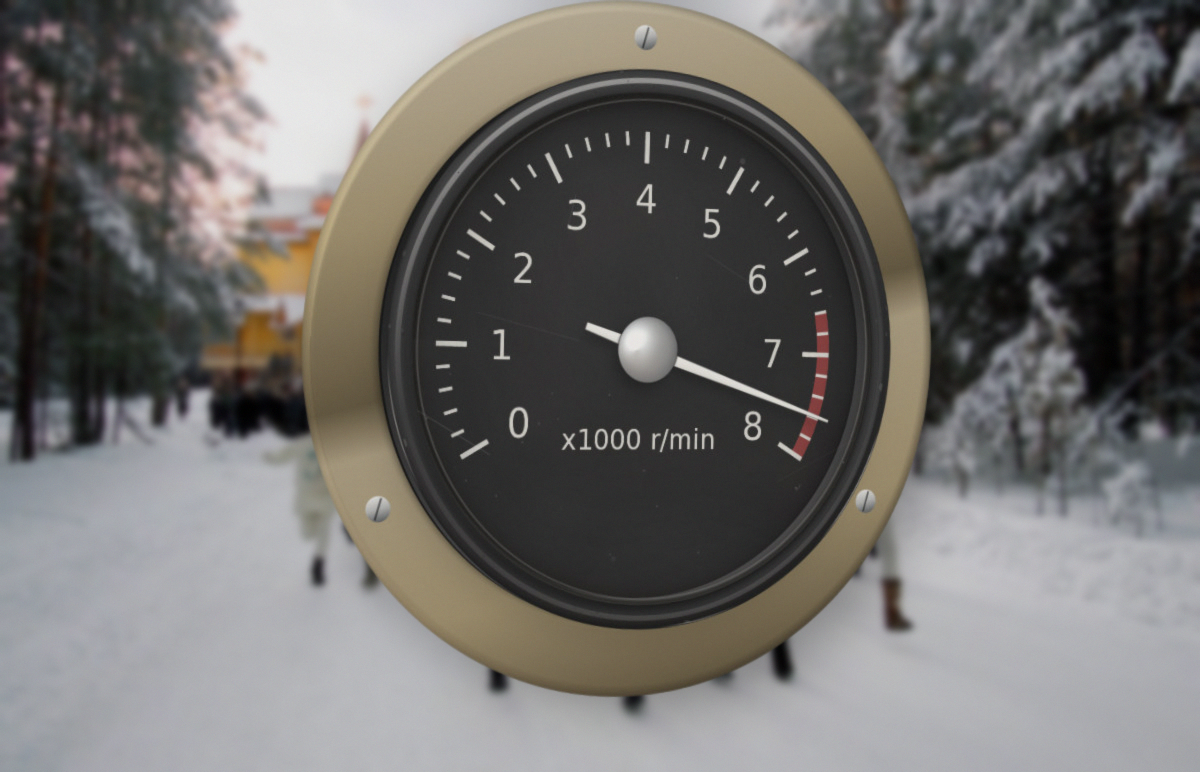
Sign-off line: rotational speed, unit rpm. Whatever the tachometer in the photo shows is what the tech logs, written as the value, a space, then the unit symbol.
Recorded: 7600 rpm
